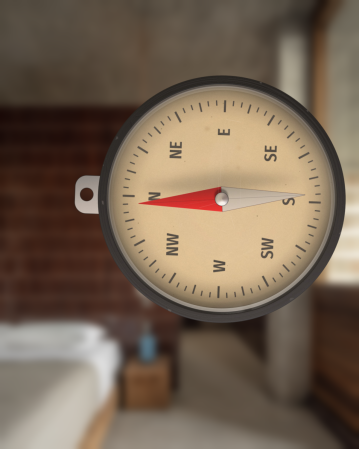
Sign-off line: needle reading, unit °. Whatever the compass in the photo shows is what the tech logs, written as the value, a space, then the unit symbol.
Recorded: 355 °
